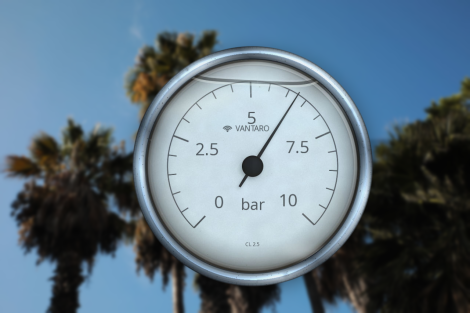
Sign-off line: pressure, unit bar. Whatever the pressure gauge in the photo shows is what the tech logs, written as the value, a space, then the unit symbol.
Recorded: 6.25 bar
